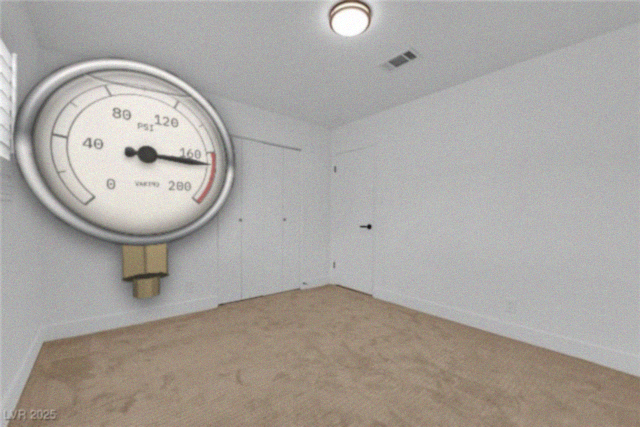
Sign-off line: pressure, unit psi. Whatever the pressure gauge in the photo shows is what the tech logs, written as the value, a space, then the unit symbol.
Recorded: 170 psi
